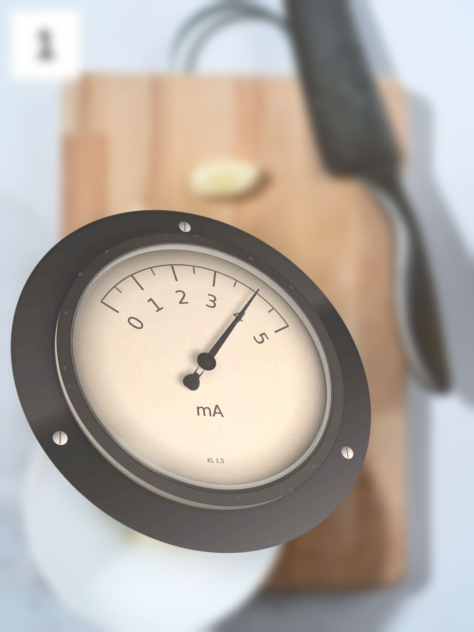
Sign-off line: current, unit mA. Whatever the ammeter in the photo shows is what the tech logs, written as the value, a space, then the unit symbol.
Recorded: 4 mA
